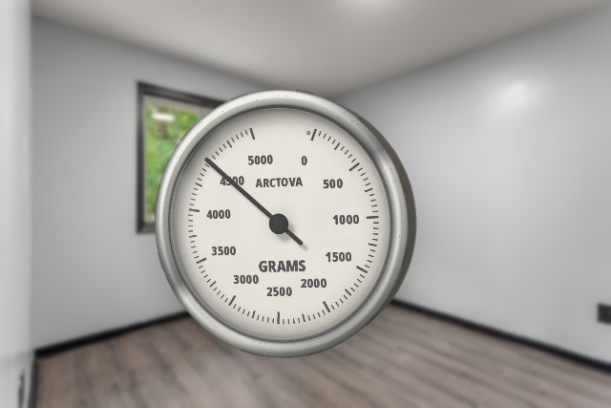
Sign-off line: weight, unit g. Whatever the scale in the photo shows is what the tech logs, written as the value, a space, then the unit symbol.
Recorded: 4500 g
